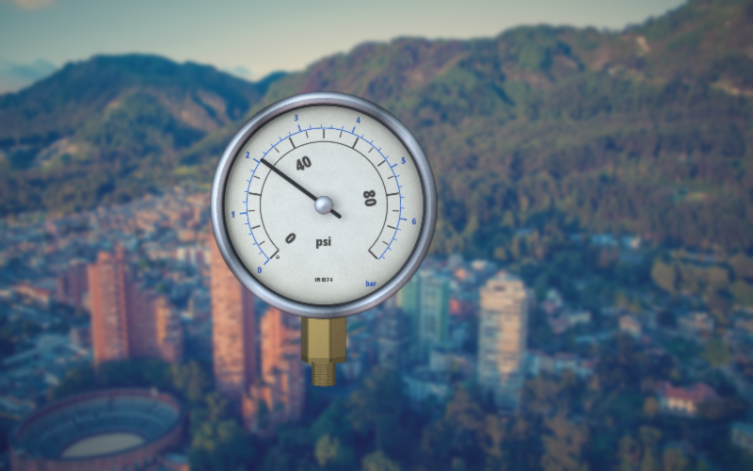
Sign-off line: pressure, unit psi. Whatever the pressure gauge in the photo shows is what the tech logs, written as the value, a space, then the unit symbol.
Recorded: 30 psi
